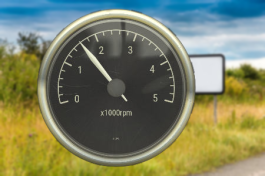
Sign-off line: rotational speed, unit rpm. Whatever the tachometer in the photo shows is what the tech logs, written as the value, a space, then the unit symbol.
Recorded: 1600 rpm
